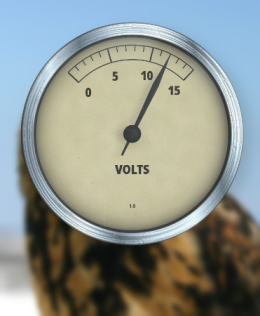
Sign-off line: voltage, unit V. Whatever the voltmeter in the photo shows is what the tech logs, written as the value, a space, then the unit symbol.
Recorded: 12 V
